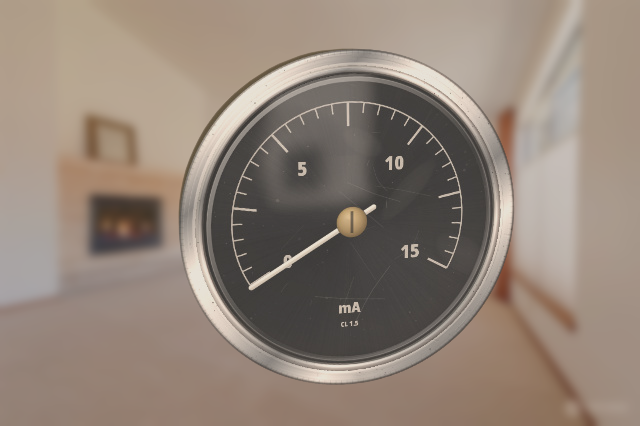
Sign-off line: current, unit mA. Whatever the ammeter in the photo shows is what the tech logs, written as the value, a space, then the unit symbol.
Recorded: 0 mA
